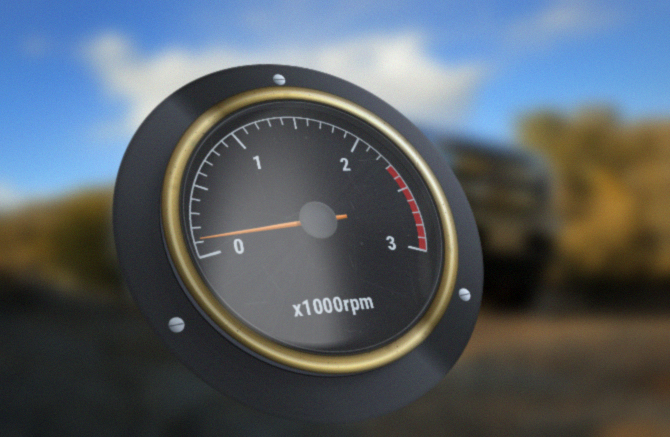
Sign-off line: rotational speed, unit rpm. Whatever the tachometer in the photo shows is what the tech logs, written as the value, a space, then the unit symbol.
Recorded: 100 rpm
